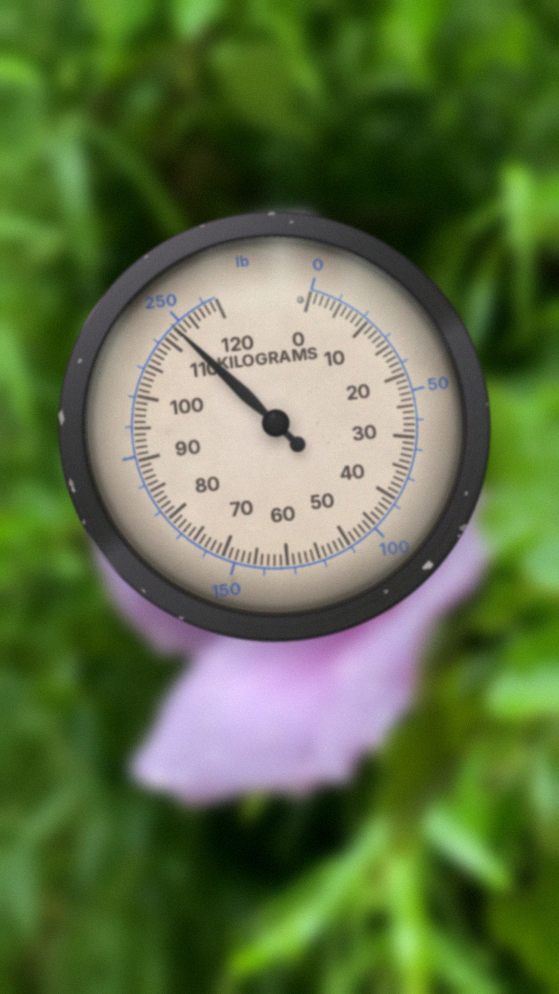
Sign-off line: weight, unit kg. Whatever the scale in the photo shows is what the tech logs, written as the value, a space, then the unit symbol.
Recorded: 112 kg
